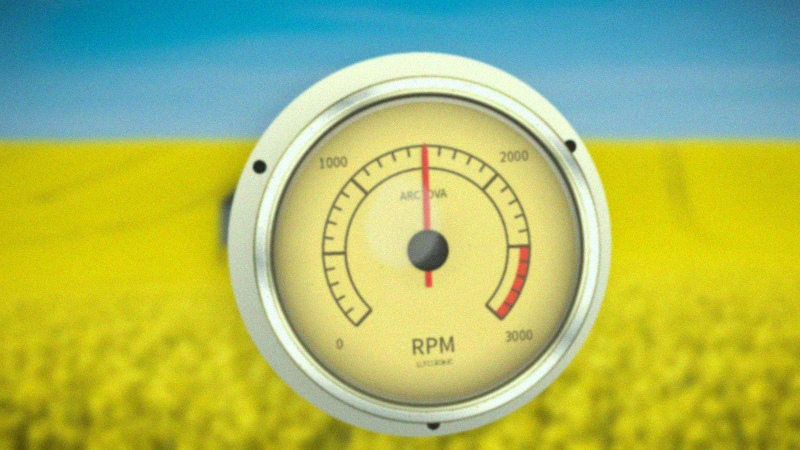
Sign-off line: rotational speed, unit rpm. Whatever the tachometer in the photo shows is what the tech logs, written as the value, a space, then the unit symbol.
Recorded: 1500 rpm
